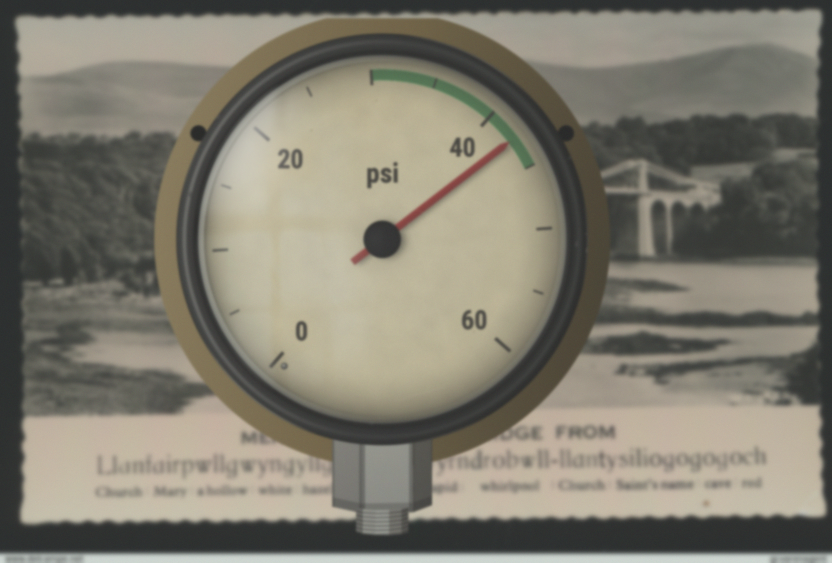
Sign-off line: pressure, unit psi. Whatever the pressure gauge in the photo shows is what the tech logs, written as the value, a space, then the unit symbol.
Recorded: 42.5 psi
